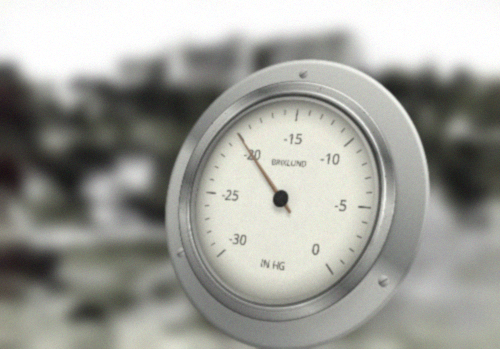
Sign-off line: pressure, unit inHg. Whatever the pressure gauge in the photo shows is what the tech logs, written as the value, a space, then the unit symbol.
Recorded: -20 inHg
